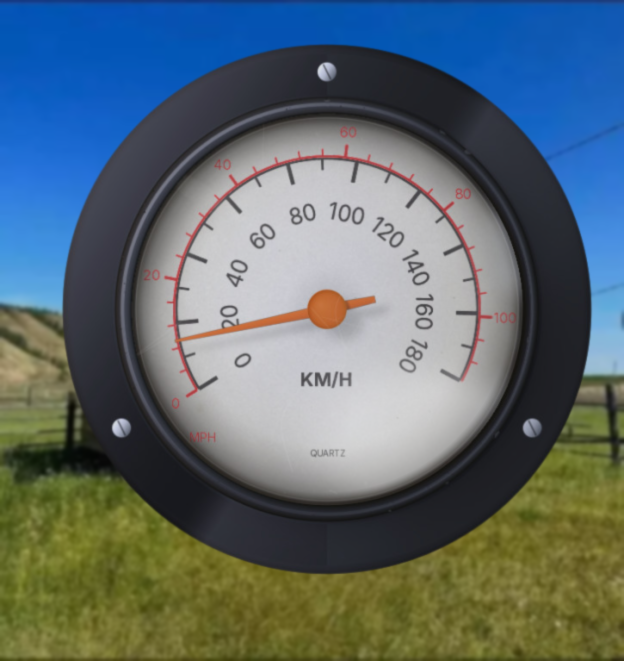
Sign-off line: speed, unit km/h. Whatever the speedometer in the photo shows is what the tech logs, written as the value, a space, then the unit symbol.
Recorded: 15 km/h
